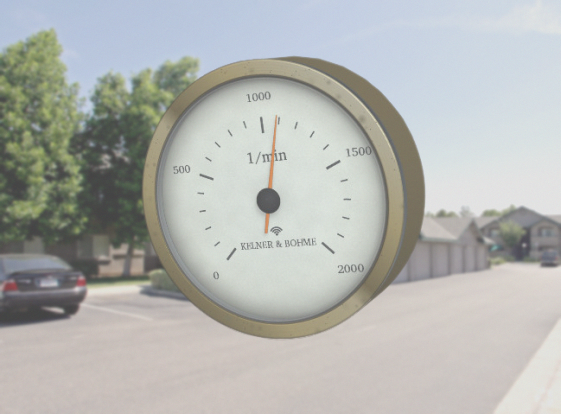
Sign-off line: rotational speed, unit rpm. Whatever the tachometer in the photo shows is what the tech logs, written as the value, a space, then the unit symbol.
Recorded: 1100 rpm
